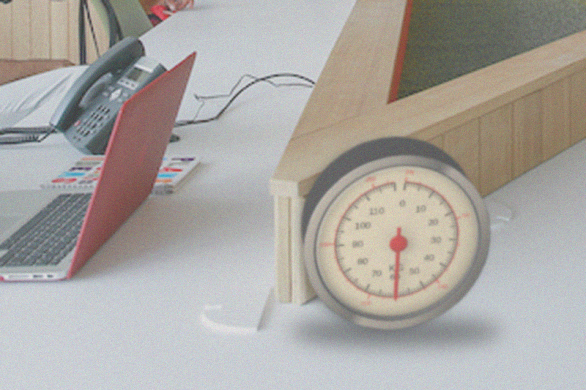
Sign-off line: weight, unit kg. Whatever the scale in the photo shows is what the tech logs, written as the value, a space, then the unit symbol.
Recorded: 60 kg
